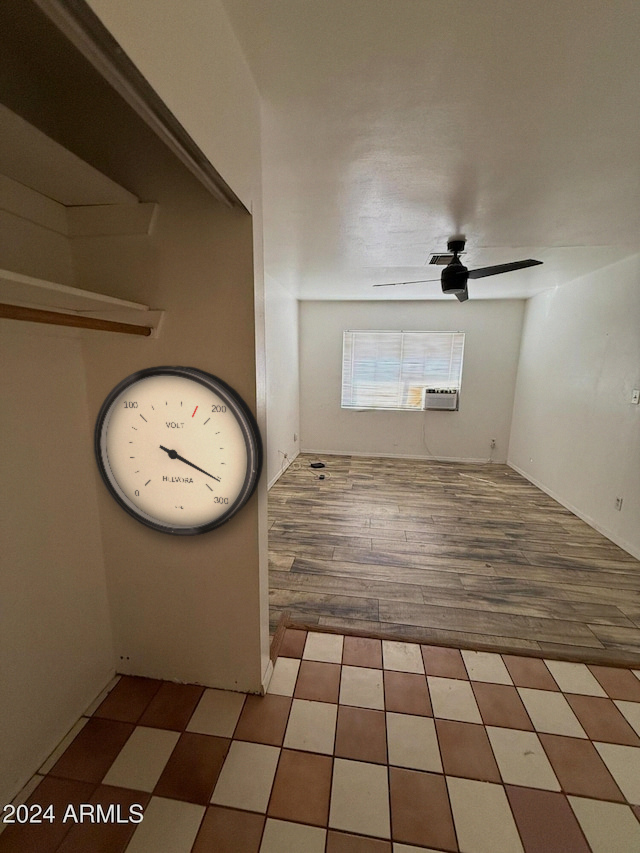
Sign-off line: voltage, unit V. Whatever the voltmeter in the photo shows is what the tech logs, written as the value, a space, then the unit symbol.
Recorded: 280 V
